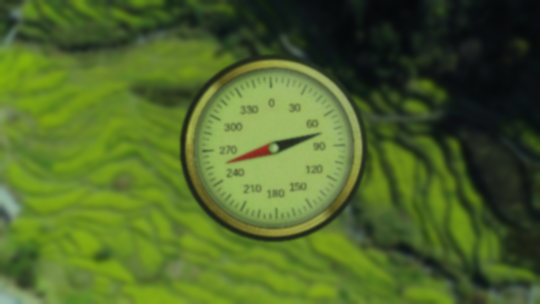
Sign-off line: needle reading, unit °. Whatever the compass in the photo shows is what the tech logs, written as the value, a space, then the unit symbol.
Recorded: 255 °
